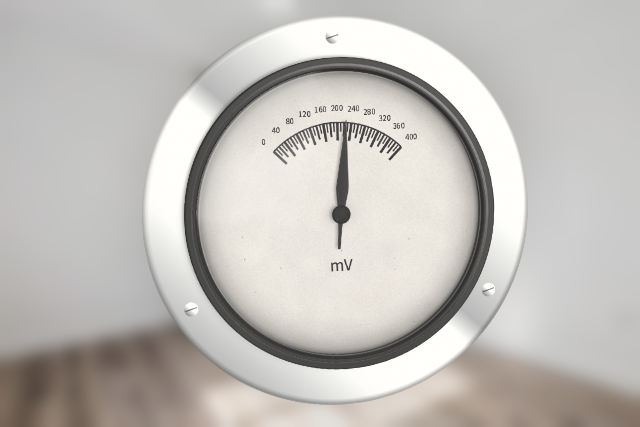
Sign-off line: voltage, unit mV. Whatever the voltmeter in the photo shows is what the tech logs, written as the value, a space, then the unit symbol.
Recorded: 220 mV
